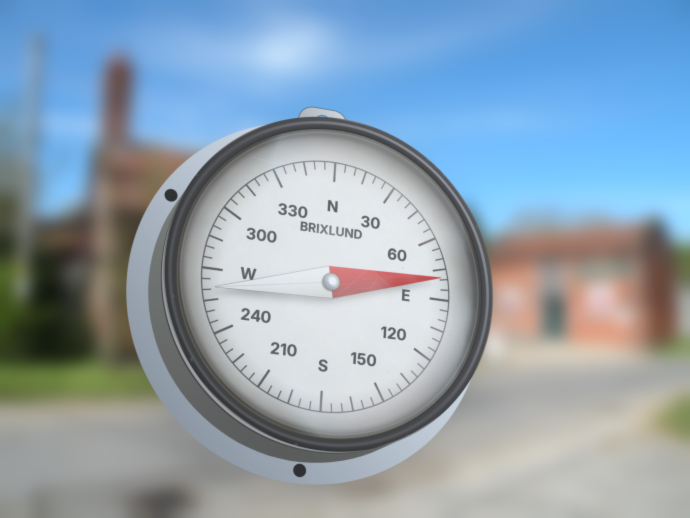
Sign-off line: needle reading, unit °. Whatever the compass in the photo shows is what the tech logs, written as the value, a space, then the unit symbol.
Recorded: 80 °
